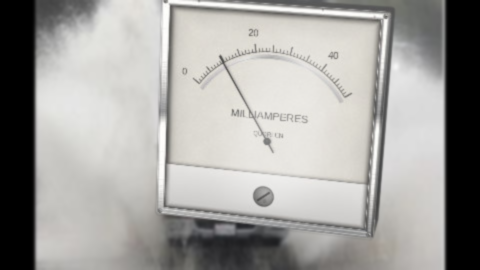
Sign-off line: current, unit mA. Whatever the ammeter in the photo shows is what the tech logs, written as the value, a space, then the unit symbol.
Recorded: 10 mA
